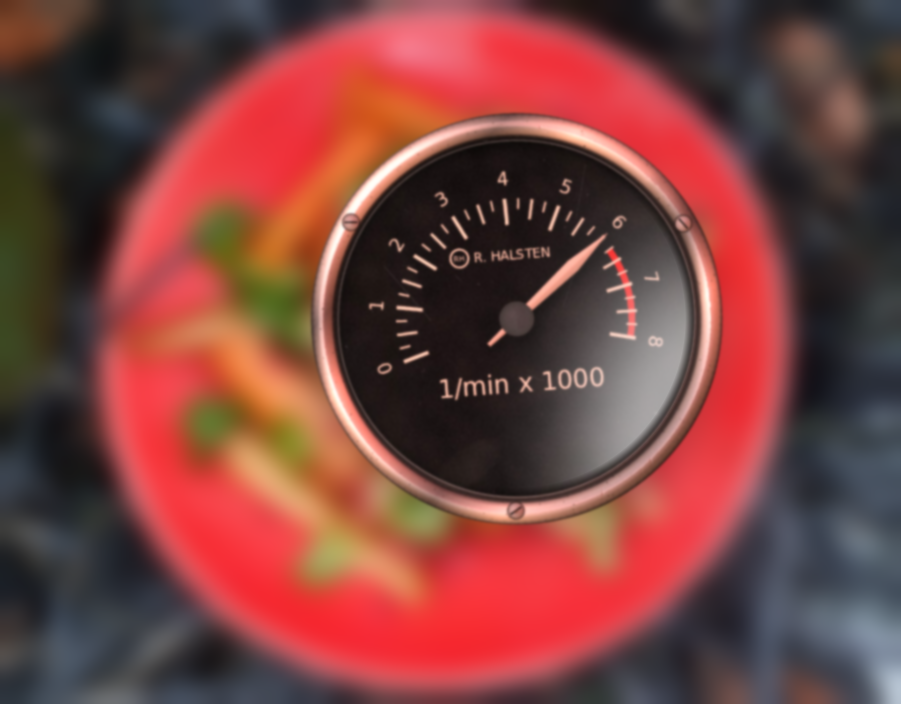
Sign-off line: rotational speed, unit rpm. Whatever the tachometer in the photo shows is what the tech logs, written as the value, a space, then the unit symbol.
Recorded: 6000 rpm
